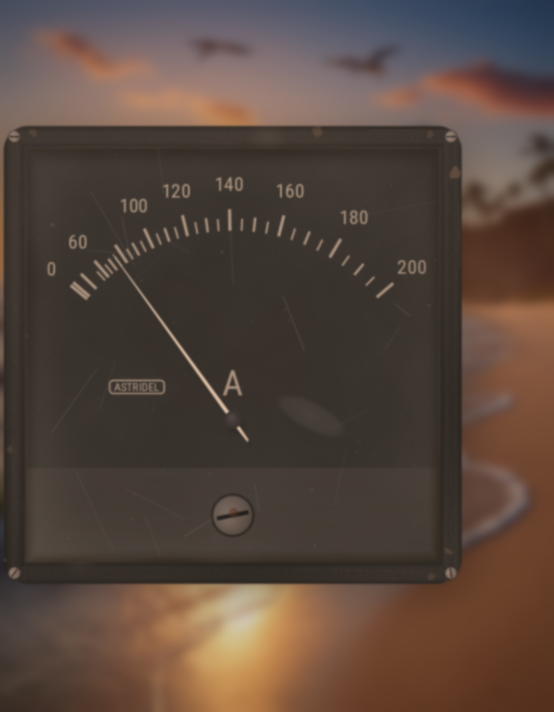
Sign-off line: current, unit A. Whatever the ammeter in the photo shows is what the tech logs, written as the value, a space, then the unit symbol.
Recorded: 75 A
